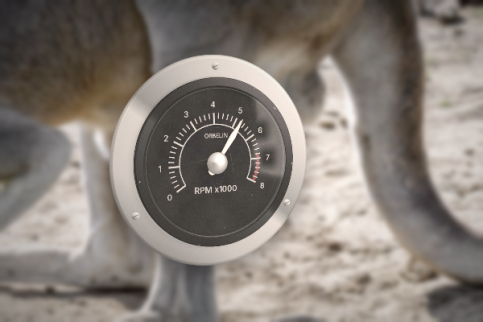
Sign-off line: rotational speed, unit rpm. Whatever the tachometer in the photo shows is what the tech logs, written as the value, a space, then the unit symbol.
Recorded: 5200 rpm
